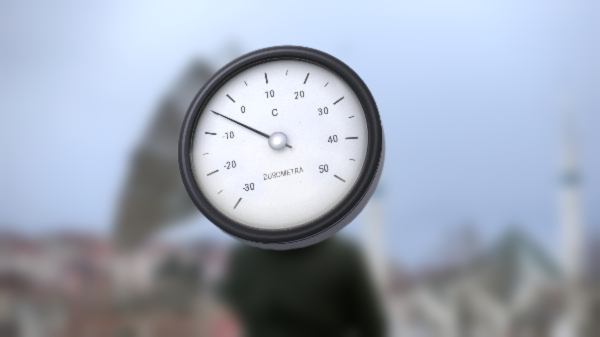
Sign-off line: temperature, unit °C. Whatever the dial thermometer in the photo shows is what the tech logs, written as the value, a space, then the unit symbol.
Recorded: -5 °C
